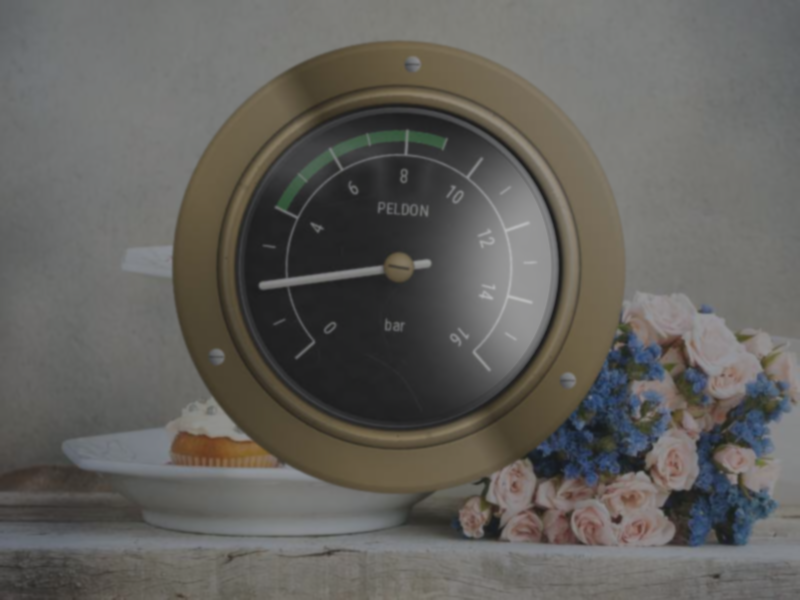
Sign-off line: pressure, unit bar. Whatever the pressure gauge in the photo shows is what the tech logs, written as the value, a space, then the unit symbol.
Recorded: 2 bar
